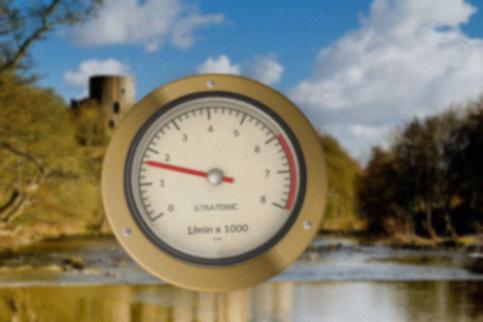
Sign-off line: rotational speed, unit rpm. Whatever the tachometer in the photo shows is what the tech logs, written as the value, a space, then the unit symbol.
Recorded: 1600 rpm
